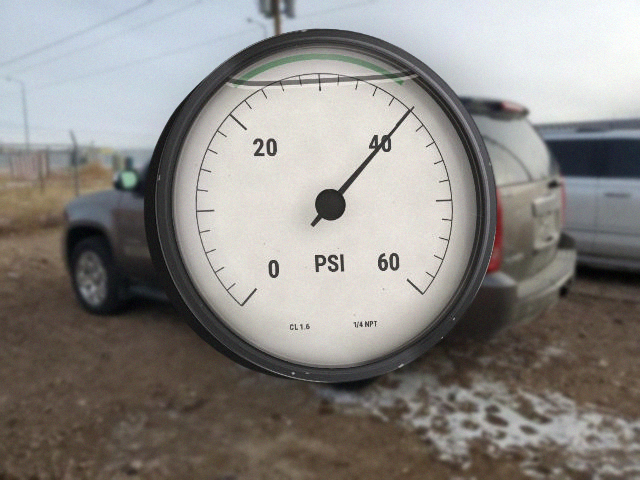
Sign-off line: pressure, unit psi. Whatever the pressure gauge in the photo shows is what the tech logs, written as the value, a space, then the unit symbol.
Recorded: 40 psi
